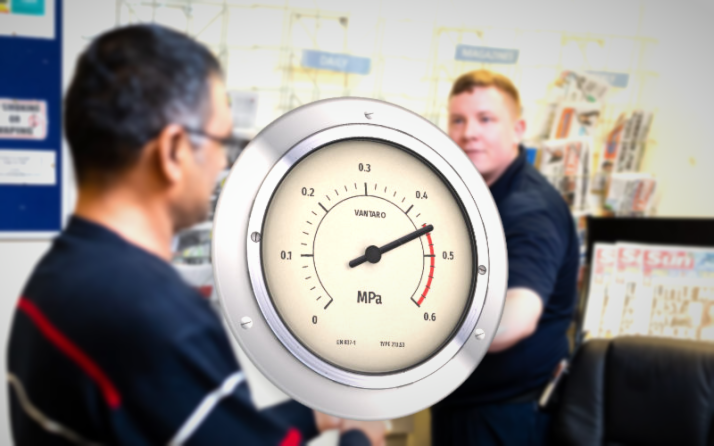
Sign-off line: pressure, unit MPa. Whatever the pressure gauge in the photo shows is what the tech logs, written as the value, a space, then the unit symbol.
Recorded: 0.45 MPa
